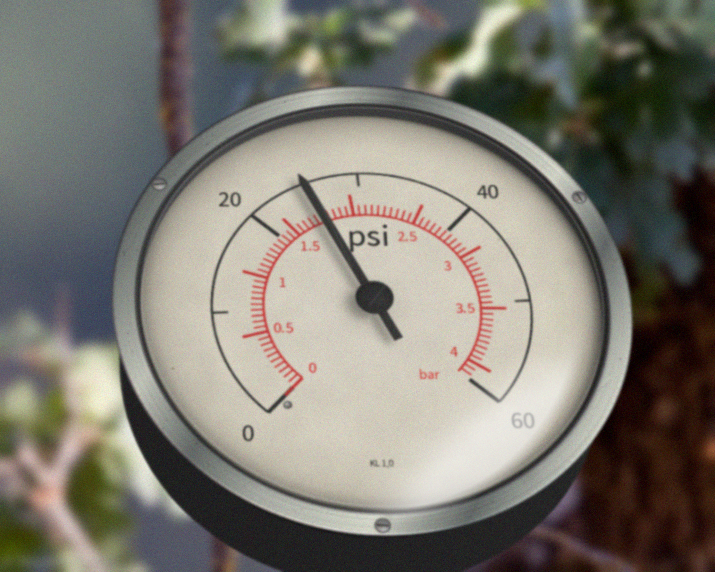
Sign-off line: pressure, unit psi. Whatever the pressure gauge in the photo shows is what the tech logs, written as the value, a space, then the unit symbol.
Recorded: 25 psi
